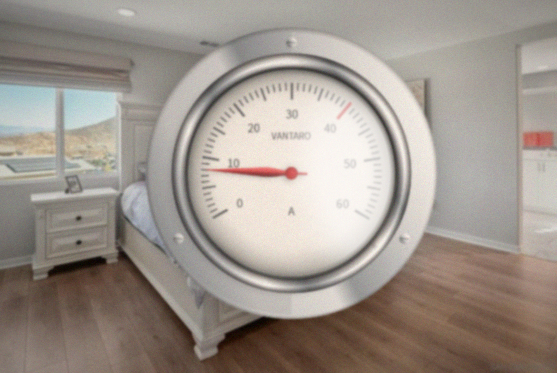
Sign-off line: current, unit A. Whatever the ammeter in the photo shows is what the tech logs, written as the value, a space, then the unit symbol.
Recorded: 8 A
